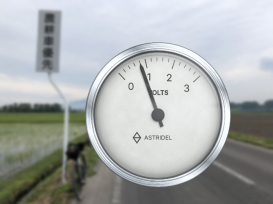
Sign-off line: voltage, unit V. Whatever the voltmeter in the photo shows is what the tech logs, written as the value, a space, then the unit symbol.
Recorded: 0.8 V
